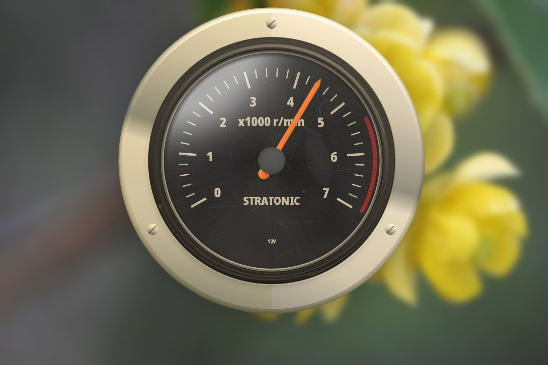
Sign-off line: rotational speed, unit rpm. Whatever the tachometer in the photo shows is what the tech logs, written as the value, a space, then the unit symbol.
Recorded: 4400 rpm
